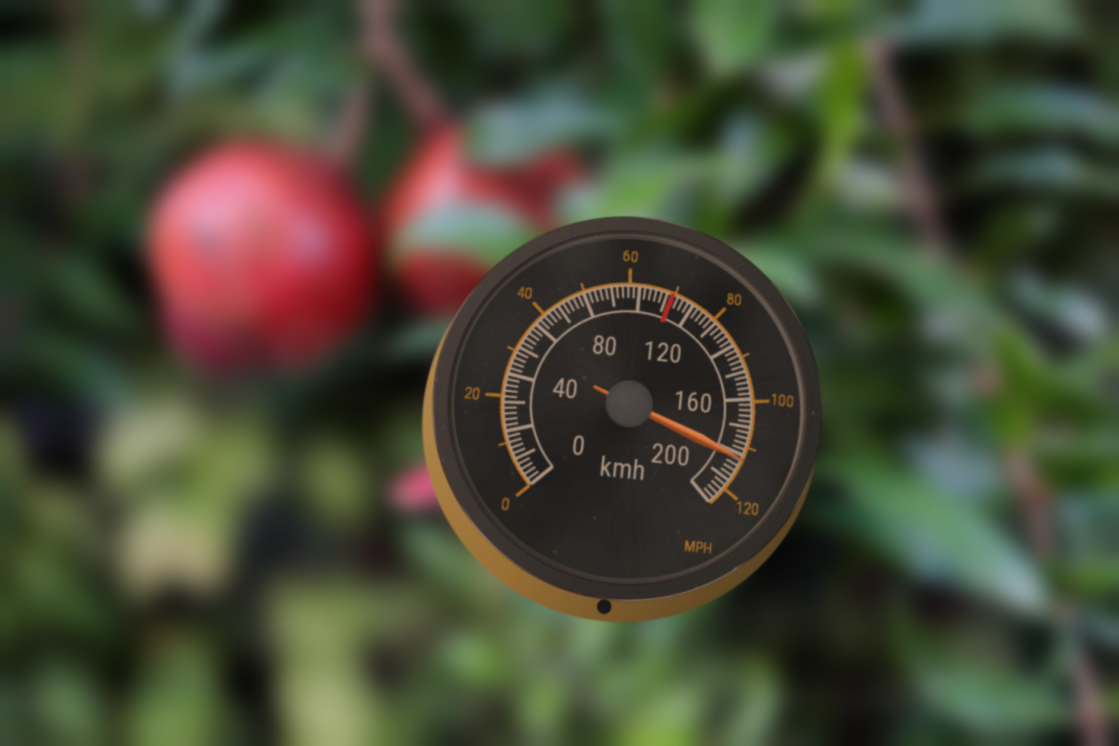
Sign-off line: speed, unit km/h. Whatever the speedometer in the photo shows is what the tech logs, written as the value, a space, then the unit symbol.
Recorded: 182 km/h
